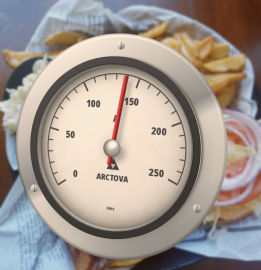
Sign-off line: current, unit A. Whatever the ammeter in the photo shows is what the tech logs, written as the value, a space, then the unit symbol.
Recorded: 140 A
